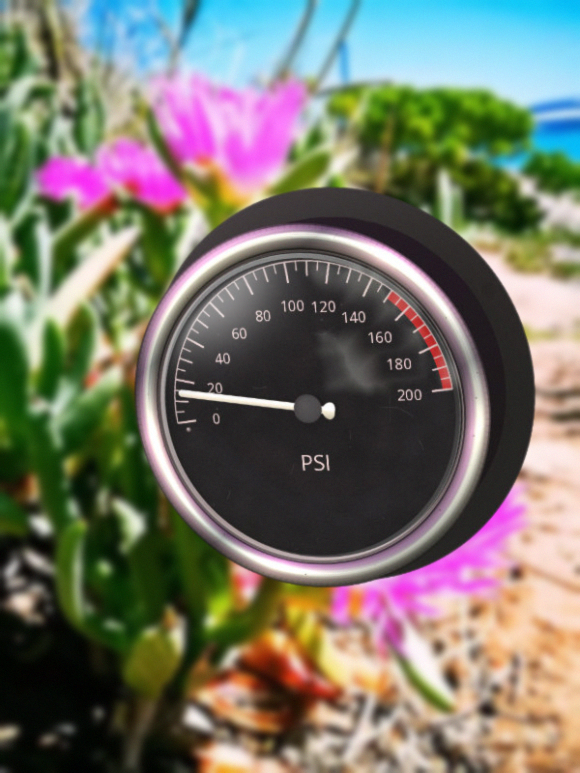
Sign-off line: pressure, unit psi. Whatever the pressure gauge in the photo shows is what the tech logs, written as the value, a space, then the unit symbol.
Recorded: 15 psi
